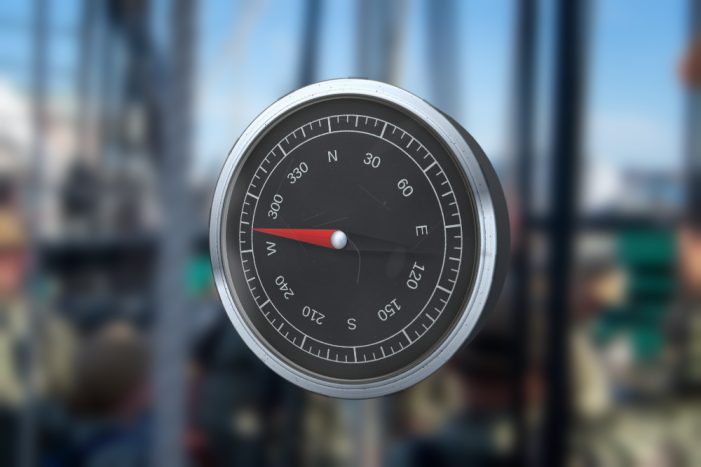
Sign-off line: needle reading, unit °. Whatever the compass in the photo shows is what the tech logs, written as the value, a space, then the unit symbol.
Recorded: 282.5 °
